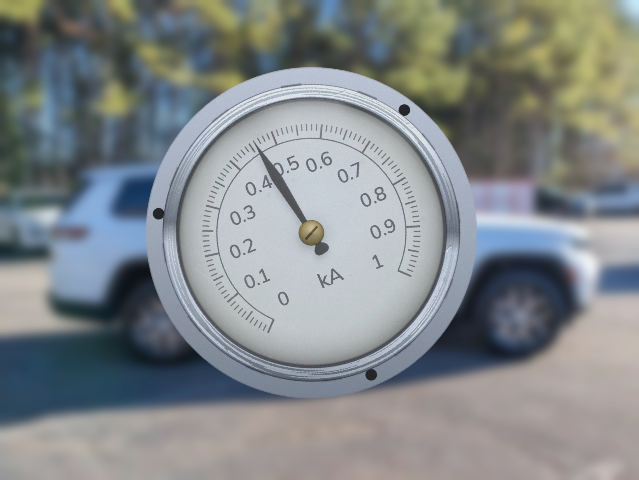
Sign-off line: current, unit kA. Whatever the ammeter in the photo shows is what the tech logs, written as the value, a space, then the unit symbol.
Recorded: 0.46 kA
